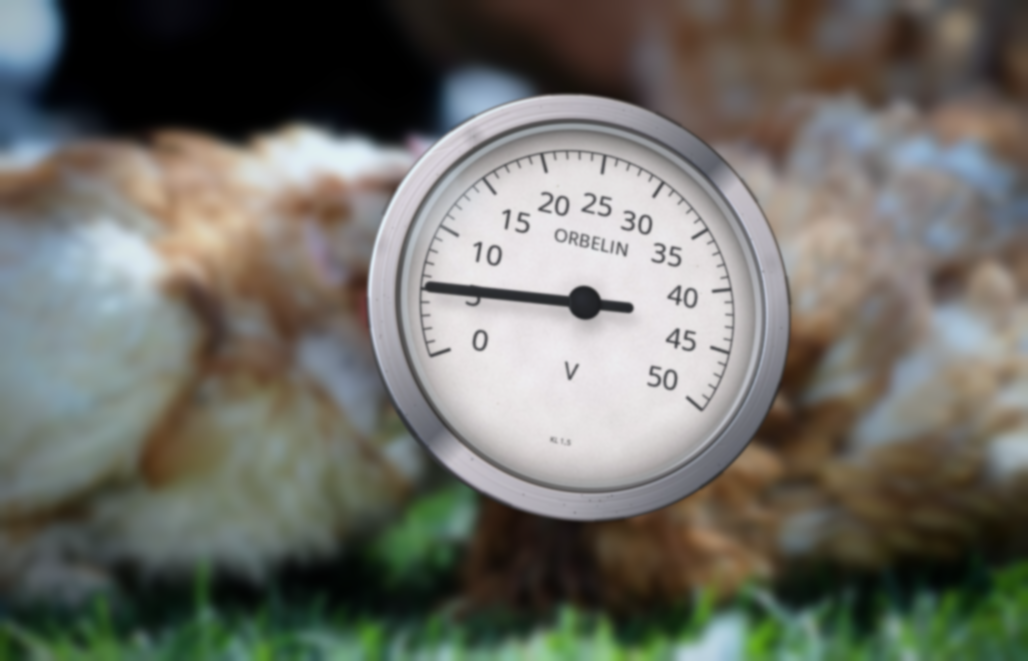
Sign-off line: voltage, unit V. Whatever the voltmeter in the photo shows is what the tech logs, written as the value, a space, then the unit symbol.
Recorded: 5 V
